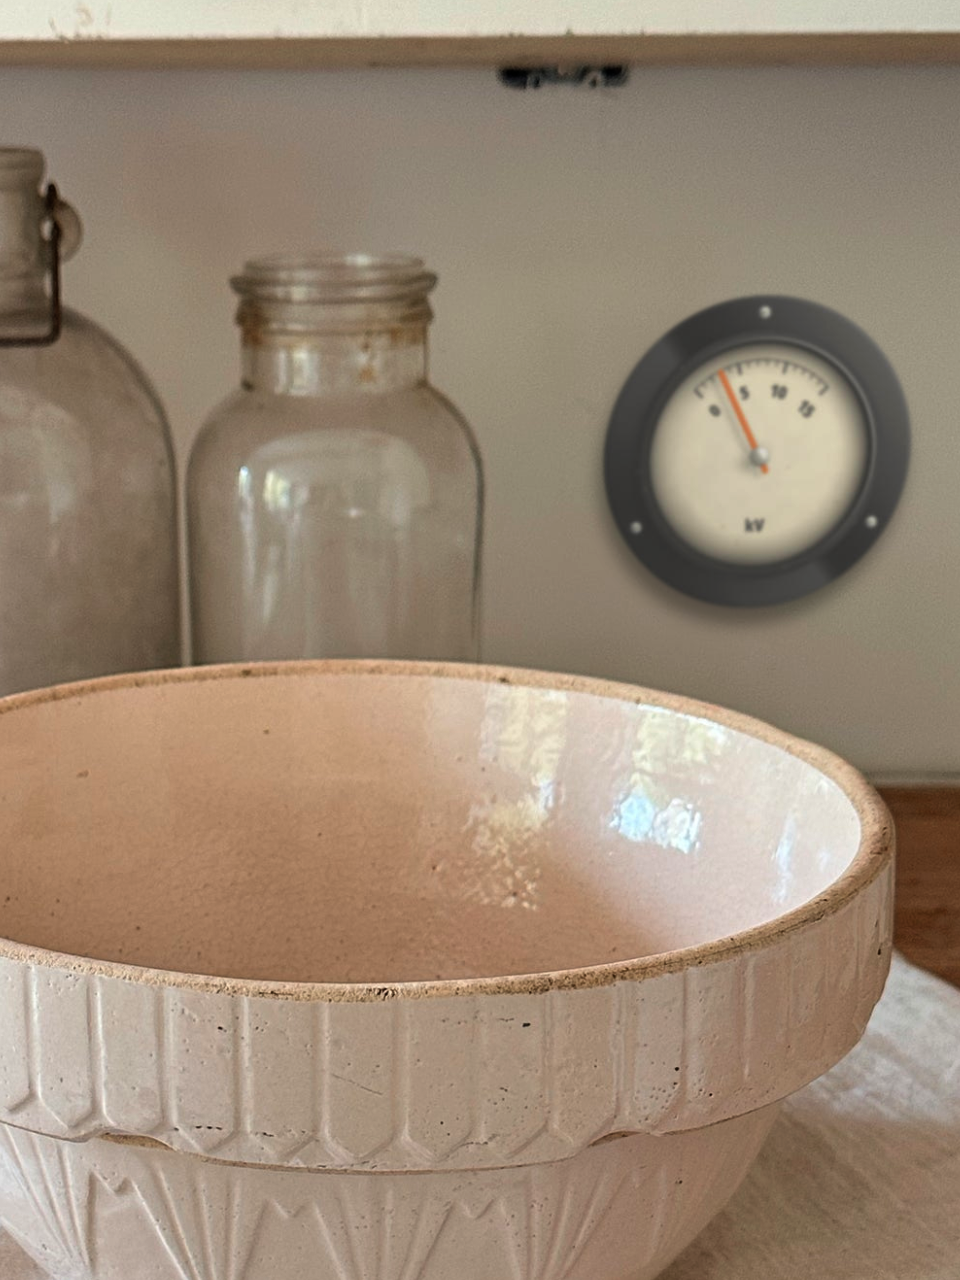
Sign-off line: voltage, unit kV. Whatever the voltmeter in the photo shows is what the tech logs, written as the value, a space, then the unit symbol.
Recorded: 3 kV
